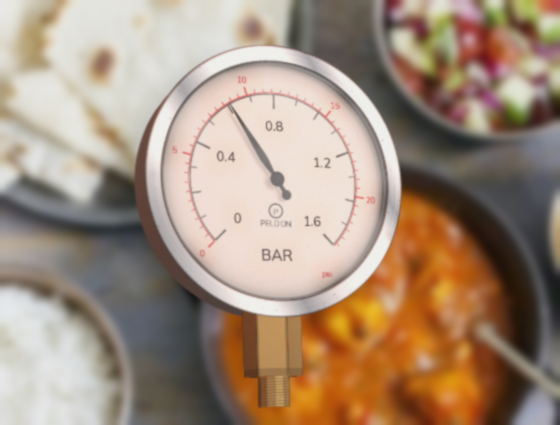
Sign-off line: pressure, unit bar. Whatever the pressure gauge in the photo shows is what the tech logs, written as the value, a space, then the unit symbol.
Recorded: 0.6 bar
